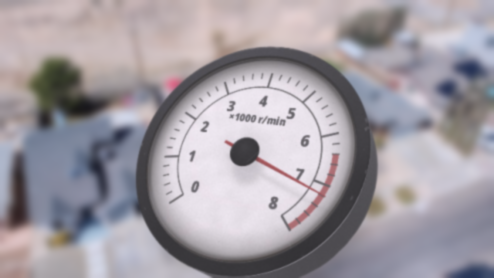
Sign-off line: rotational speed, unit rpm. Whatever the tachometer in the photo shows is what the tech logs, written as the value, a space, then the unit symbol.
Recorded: 7200 rpm
